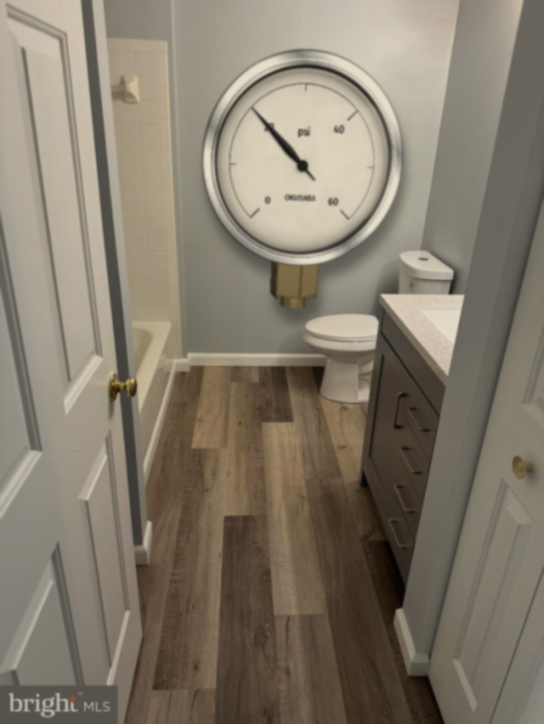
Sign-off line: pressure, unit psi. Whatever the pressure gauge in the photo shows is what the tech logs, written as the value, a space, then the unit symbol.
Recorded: 20 psi
